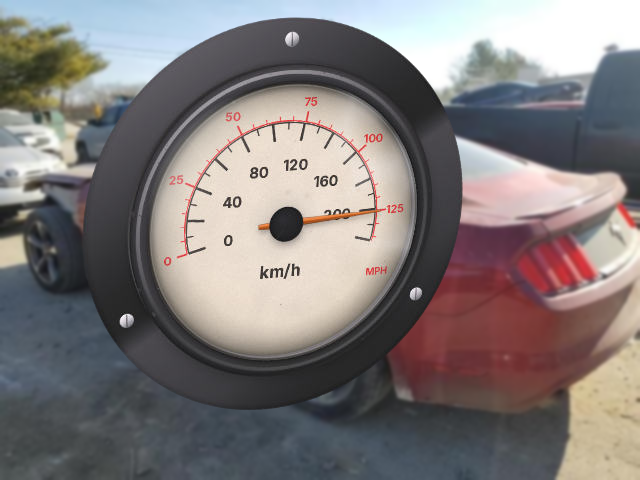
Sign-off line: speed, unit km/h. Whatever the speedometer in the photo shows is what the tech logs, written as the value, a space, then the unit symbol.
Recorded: 200 km/h
